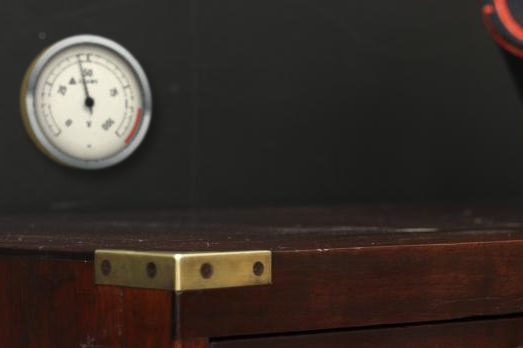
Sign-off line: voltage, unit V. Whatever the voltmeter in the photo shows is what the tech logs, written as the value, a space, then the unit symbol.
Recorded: 45 V
